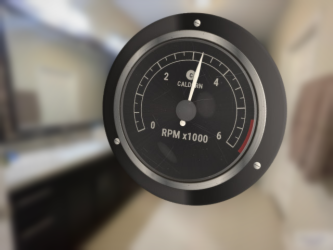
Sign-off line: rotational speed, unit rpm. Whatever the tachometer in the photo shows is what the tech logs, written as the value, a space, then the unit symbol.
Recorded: 3250 rpm
